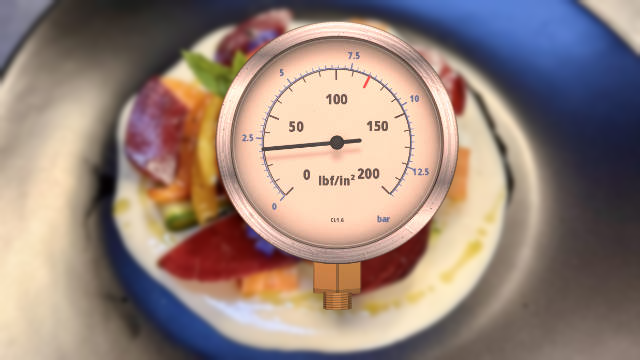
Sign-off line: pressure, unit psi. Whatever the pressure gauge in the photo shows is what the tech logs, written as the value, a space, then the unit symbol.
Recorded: 30 psi
